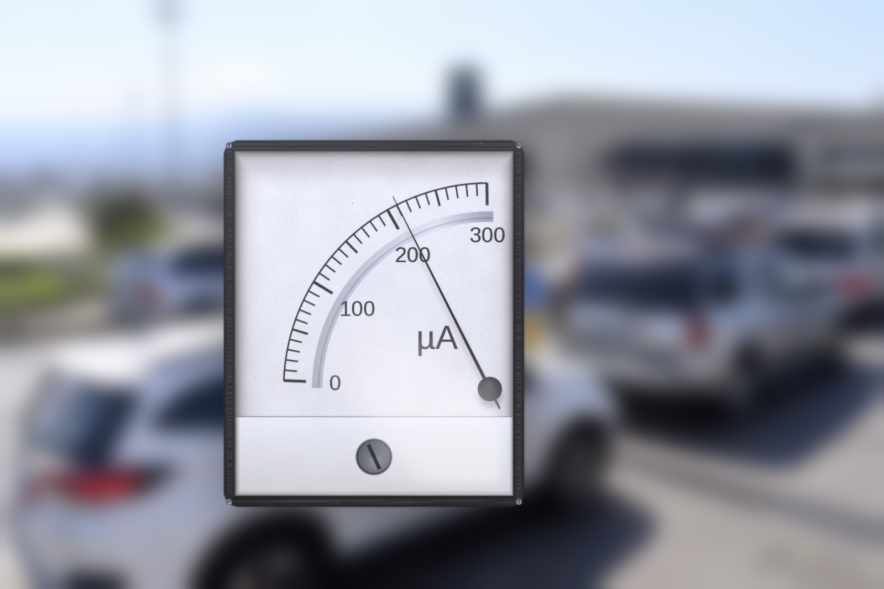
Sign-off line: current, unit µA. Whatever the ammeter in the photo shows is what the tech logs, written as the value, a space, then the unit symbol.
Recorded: 210 µA
